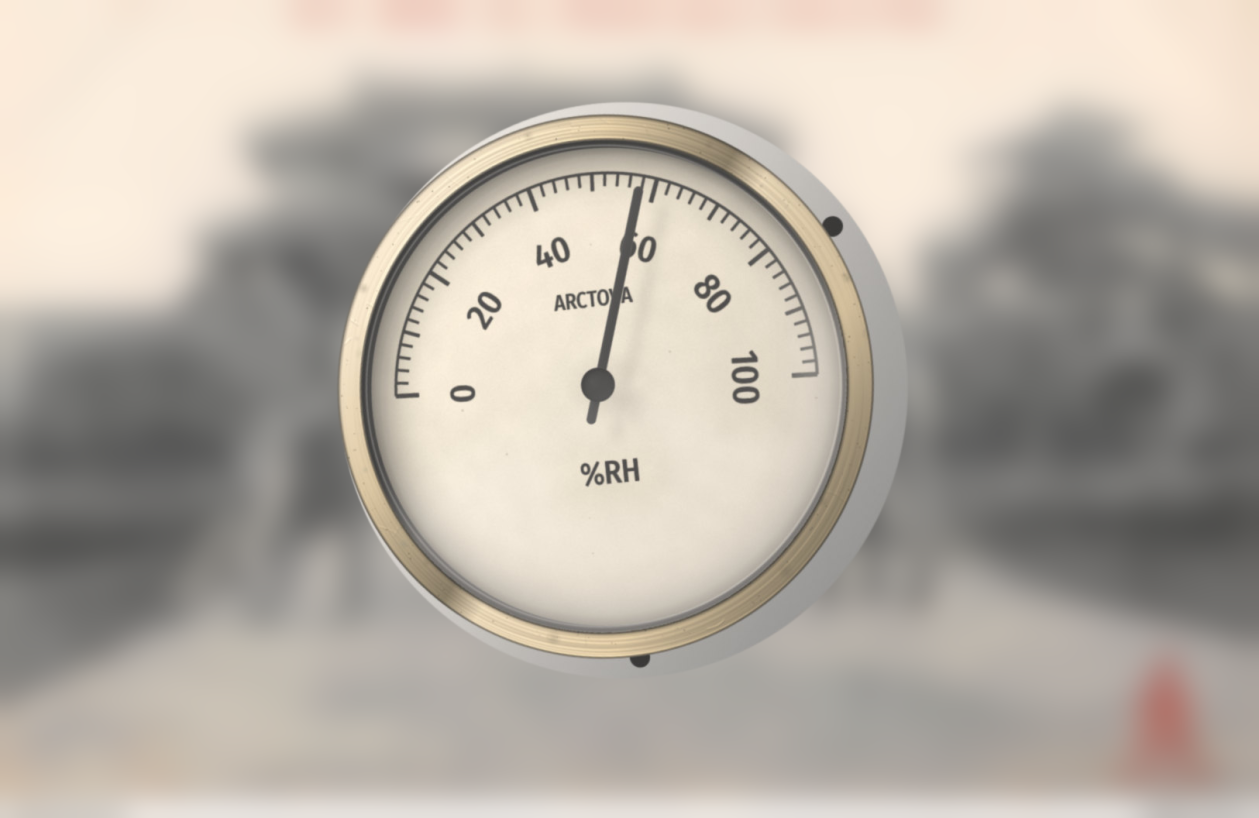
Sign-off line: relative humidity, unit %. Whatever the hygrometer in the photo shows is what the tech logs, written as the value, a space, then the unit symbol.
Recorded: 58 %
